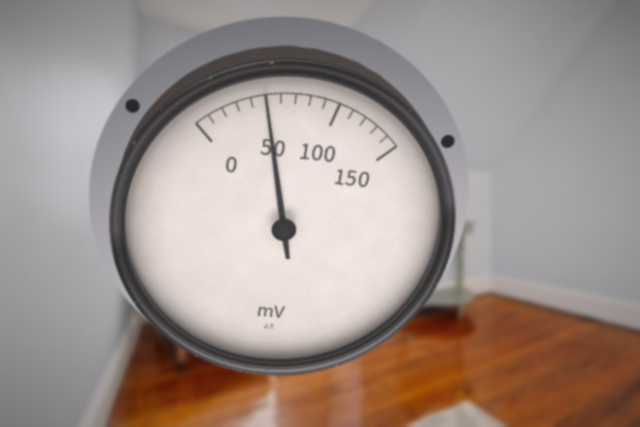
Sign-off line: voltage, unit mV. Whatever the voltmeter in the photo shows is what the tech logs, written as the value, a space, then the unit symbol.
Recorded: 50 mV
